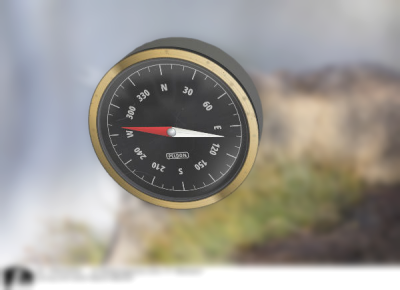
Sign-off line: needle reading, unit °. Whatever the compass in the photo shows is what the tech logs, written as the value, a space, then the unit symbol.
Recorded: 280 °
